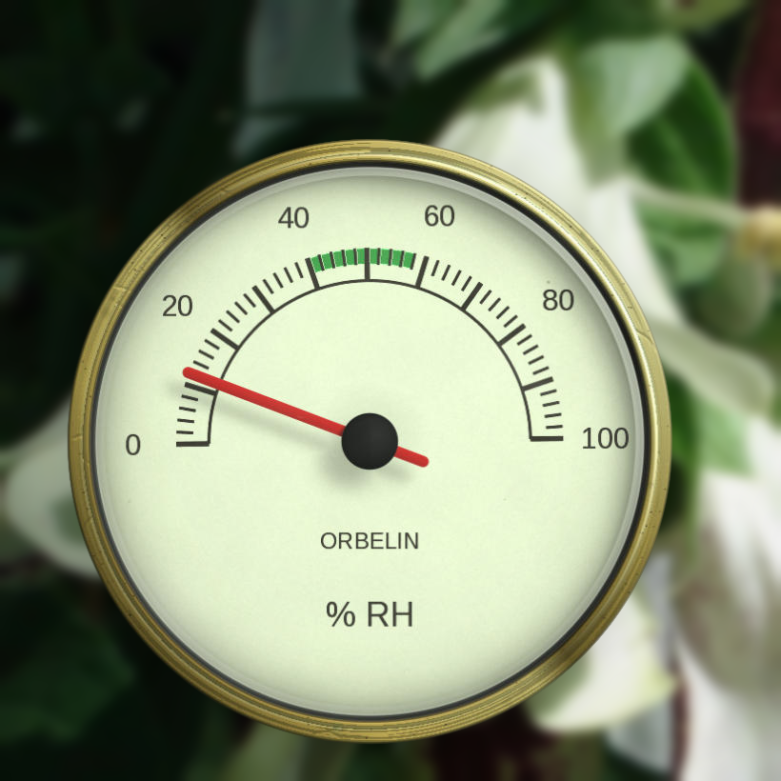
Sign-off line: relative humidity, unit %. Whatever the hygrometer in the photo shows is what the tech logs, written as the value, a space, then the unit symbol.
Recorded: 12 %
